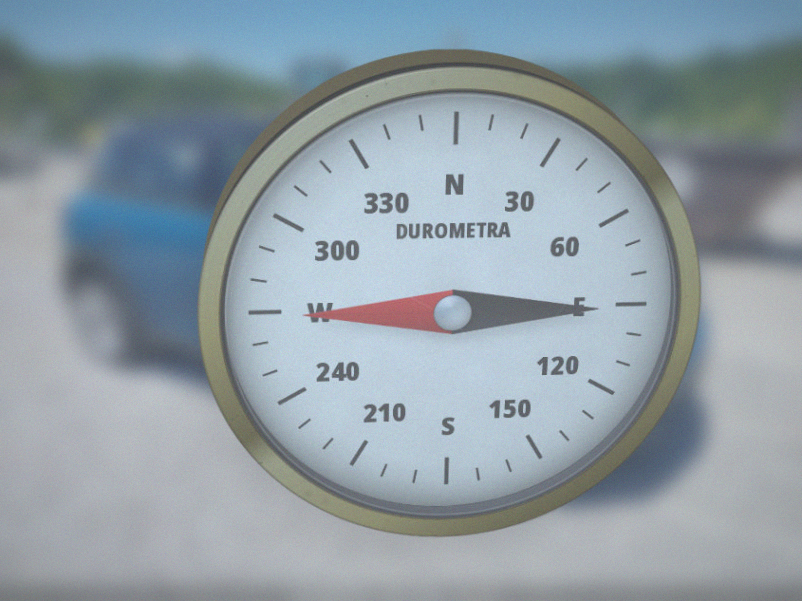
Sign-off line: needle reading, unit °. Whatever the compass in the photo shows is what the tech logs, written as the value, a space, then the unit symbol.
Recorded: 270 °
